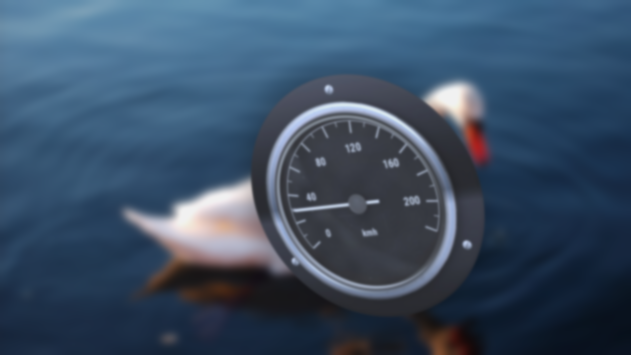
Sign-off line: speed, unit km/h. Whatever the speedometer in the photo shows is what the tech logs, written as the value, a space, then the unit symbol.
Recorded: 30 km/h
